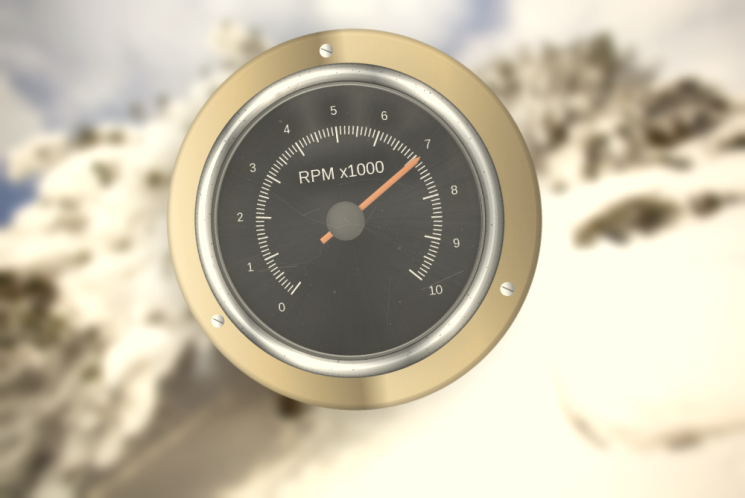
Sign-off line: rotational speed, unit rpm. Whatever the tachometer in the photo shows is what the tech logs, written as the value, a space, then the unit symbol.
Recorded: 7100 rpm
